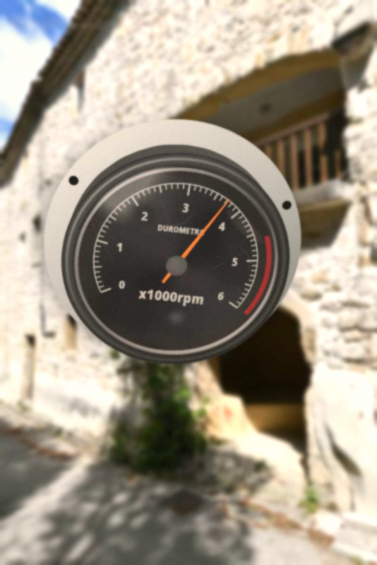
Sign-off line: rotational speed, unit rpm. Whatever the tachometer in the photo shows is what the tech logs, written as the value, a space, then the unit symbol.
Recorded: 3700 rpm
